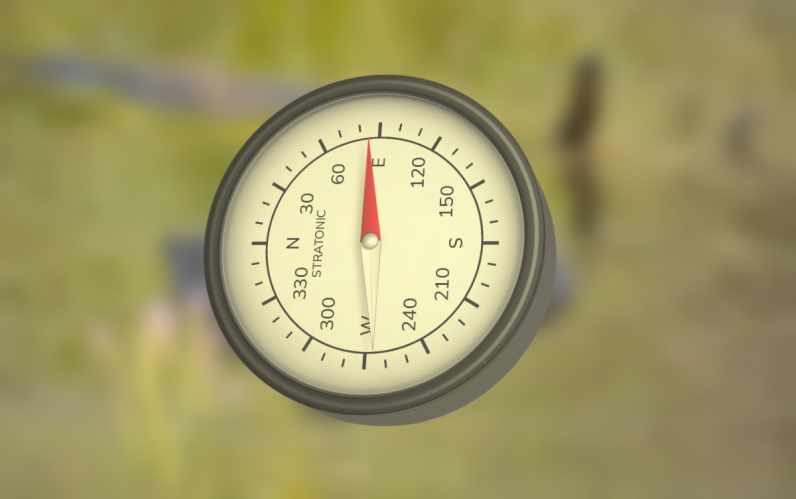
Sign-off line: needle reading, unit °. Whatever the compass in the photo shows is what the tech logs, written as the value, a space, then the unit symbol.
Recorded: 85 °
